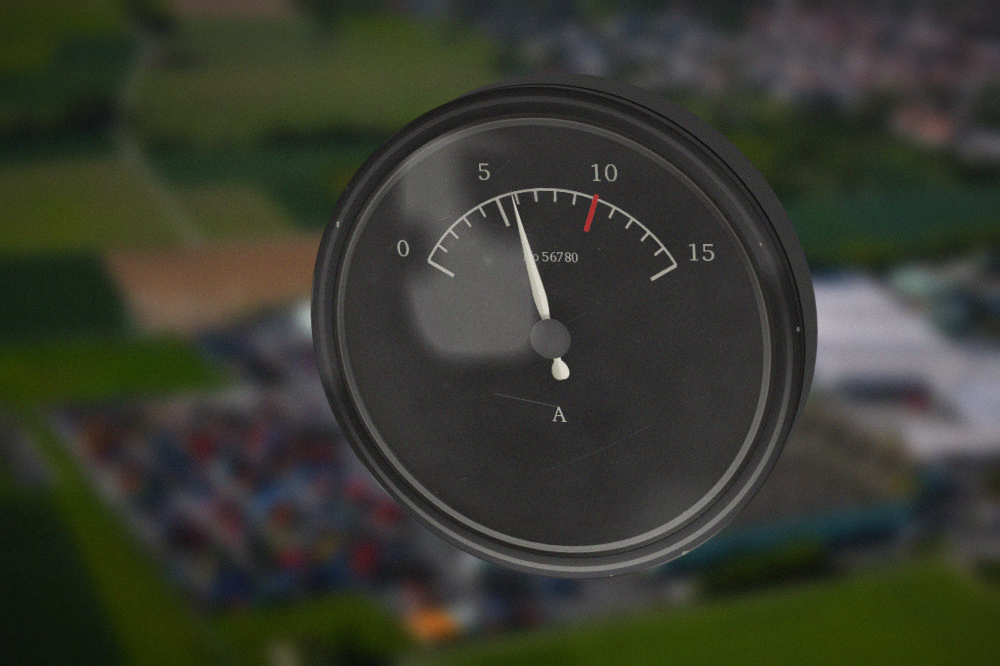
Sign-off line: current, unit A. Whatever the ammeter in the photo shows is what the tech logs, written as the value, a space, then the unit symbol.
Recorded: 6 A
